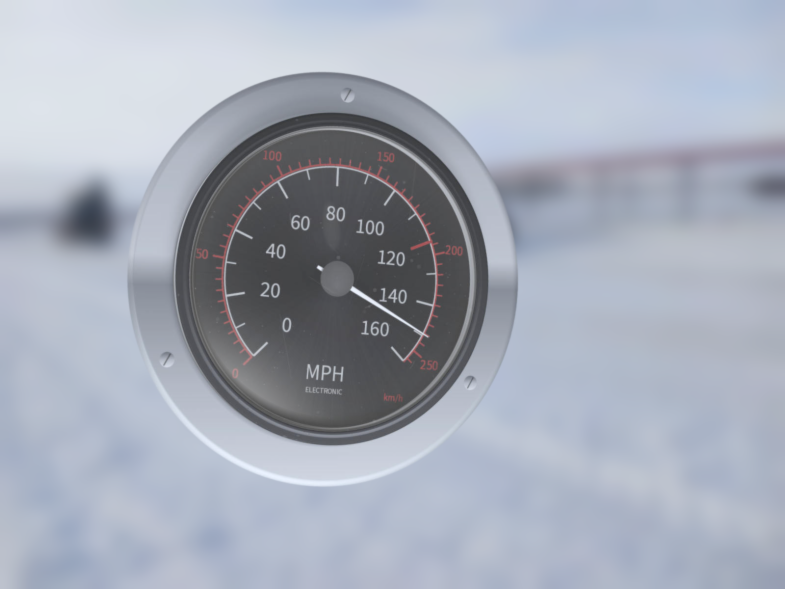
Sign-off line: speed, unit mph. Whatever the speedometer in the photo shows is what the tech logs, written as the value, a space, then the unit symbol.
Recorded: 150 mph
